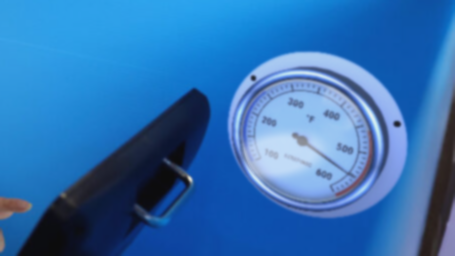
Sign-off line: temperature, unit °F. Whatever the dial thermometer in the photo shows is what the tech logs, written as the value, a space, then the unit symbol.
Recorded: 550 °F
